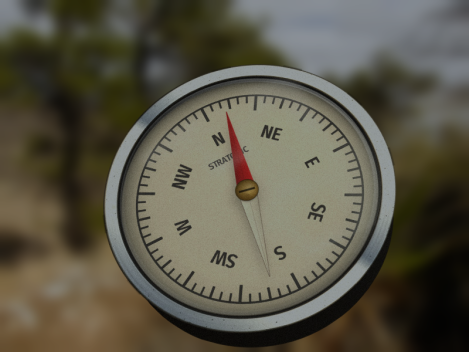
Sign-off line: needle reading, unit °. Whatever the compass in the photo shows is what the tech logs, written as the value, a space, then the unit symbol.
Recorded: 12.5 °
